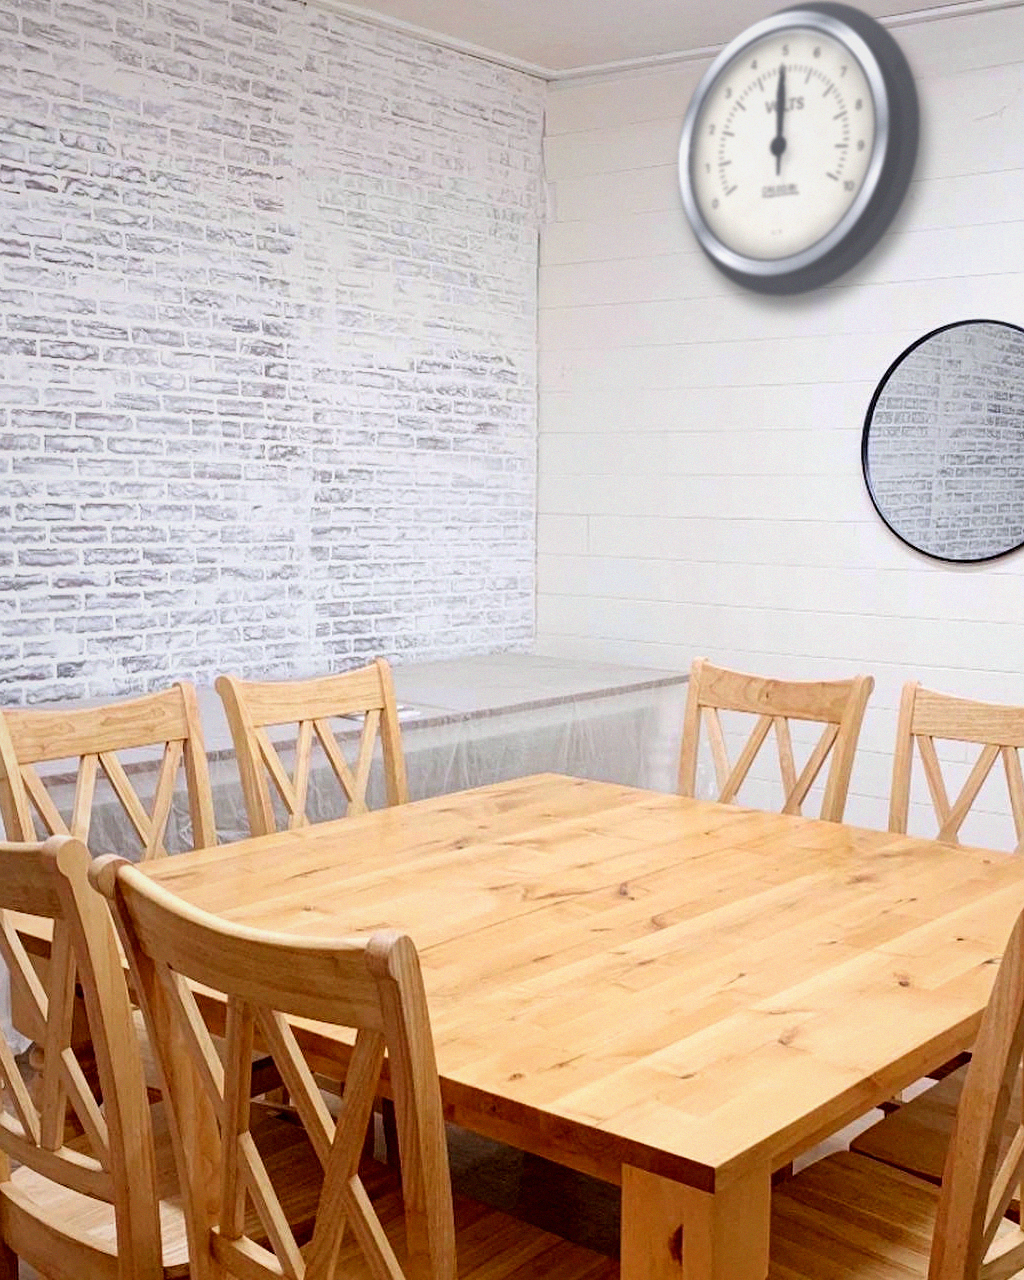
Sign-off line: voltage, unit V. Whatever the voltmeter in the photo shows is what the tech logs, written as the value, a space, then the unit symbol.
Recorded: 5 V
